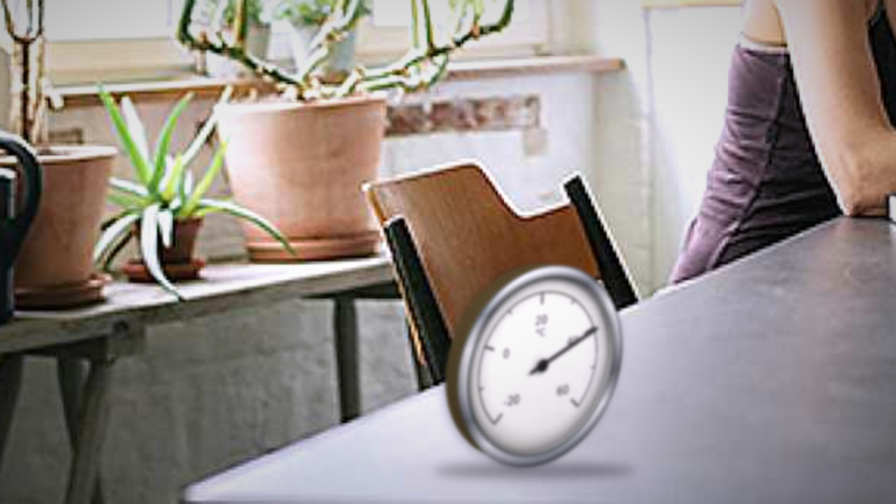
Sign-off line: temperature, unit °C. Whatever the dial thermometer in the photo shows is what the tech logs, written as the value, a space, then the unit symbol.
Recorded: 40 °C
